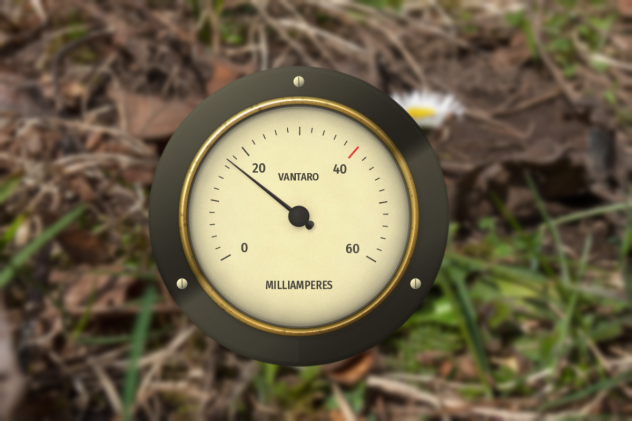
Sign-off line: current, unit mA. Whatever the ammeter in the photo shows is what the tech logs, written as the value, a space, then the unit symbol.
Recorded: 17 mA
